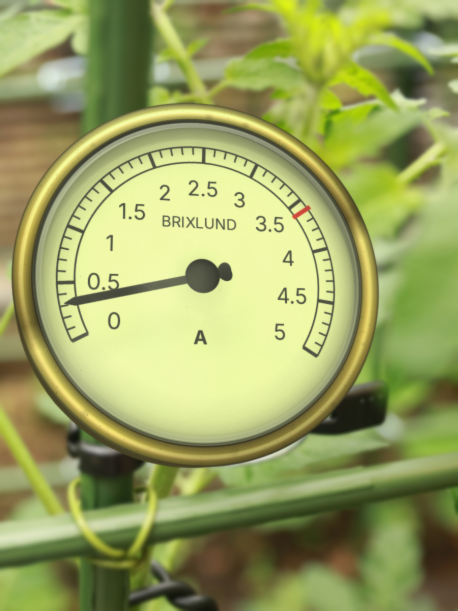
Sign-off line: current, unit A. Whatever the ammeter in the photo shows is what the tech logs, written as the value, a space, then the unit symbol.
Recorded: 0.3 A
